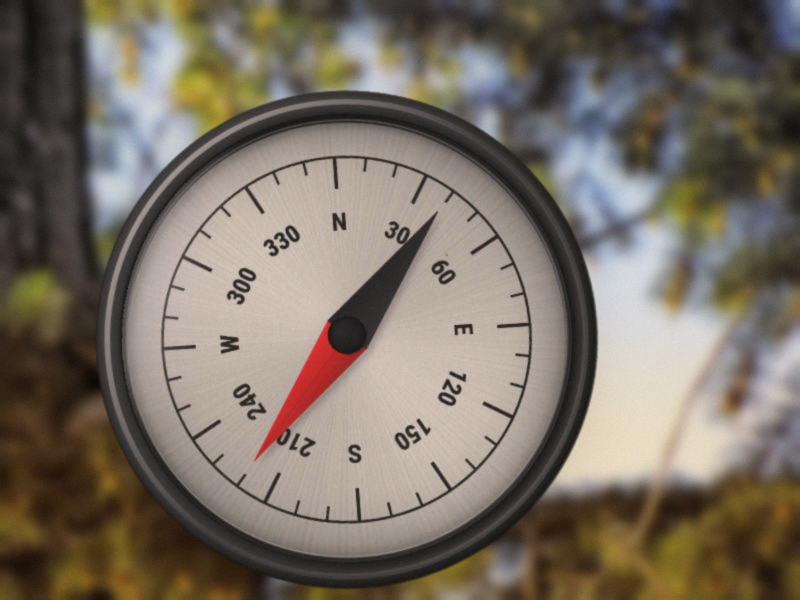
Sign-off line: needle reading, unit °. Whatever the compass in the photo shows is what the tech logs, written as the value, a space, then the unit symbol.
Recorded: 220 °
